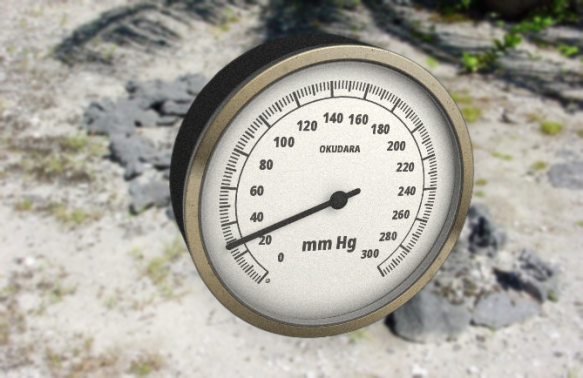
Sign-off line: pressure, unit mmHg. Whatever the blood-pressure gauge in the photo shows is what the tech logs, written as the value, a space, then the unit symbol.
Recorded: 30 mmHg
